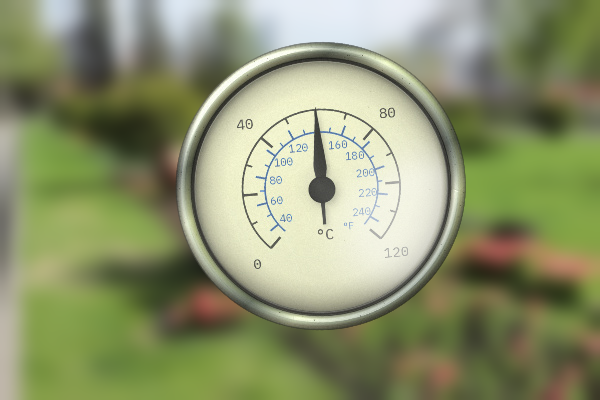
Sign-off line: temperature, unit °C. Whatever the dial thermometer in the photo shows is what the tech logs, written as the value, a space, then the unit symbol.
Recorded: 60 °C
